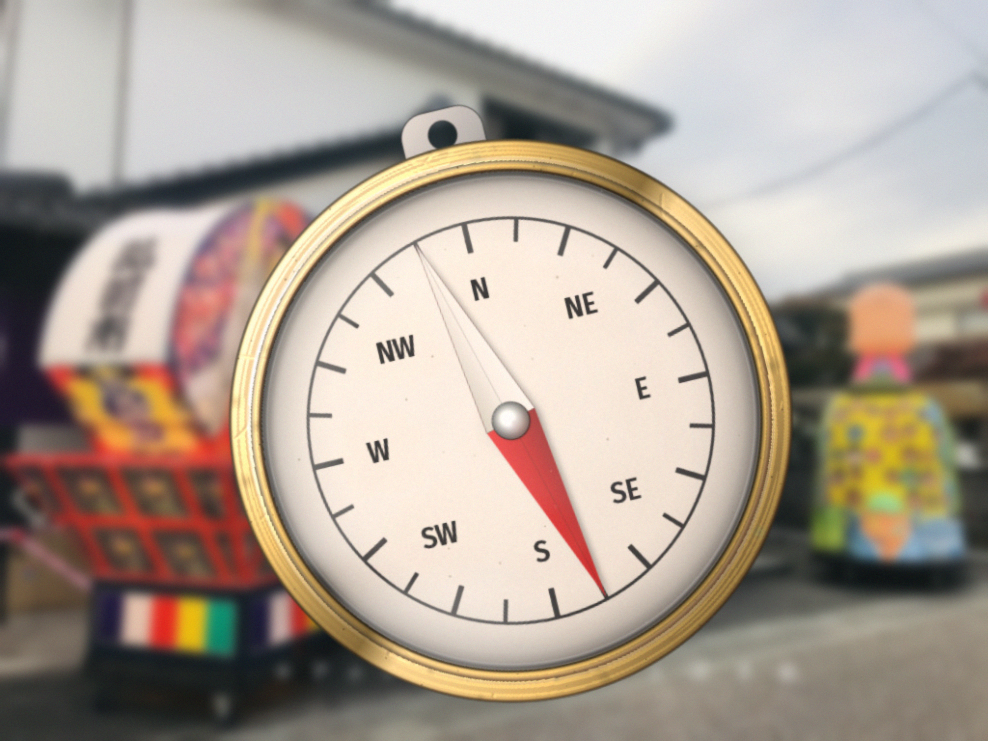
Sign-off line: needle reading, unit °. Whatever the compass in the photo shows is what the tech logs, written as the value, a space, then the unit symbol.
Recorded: 165 °
